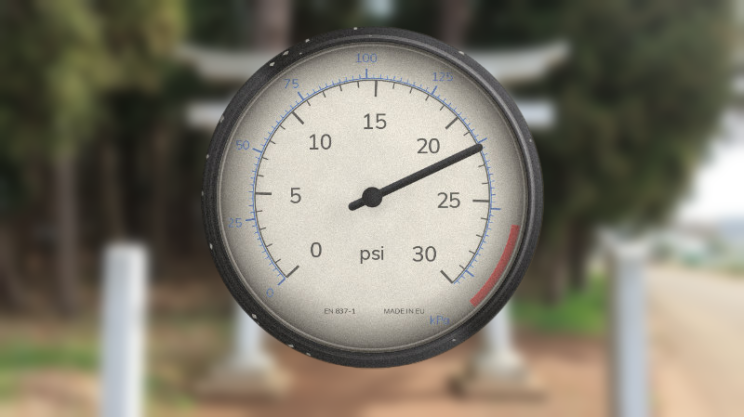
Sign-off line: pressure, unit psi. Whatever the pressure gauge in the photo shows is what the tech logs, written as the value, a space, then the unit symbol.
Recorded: 22 psi
